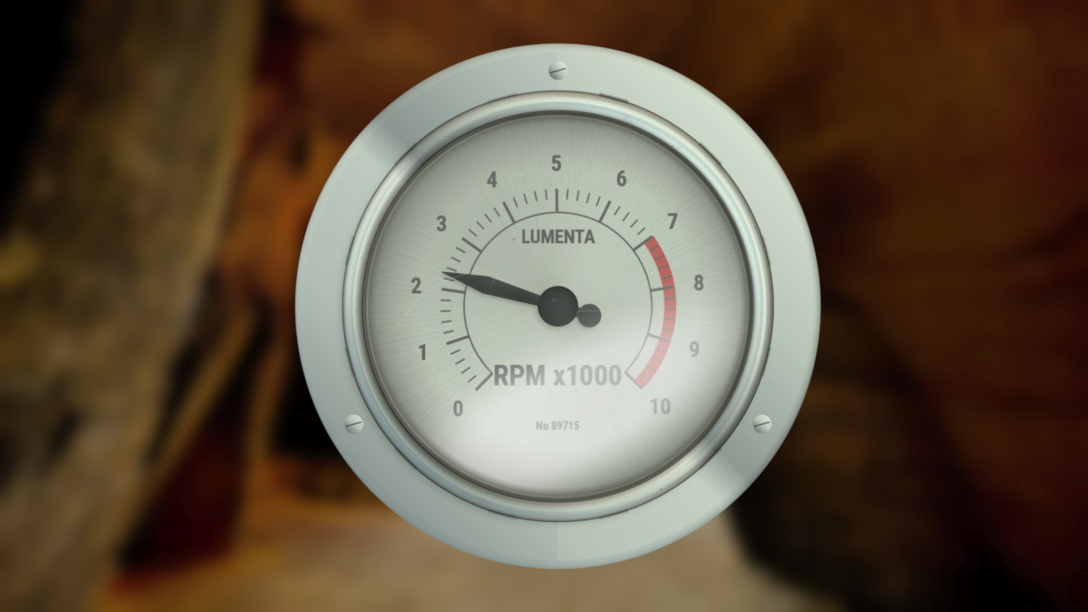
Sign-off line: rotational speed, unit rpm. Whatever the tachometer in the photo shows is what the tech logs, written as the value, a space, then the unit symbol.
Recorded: 2300 rpm
